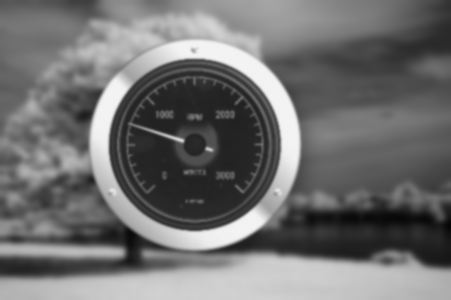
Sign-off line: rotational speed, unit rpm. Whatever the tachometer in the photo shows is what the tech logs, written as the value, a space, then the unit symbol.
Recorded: 700 rpm
